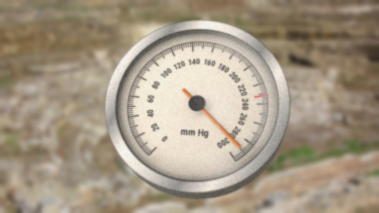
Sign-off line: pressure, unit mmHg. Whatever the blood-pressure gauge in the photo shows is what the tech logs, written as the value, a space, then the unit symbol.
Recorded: 290 mmHg
